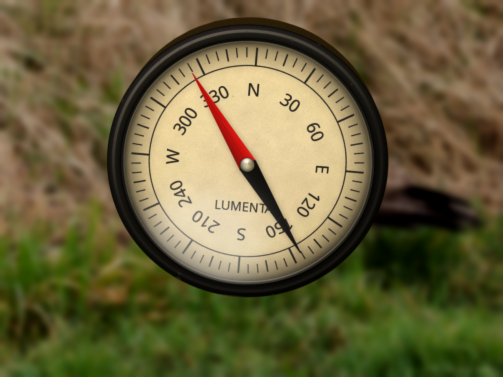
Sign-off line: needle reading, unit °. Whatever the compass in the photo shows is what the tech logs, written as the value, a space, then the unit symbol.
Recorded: 325 °
